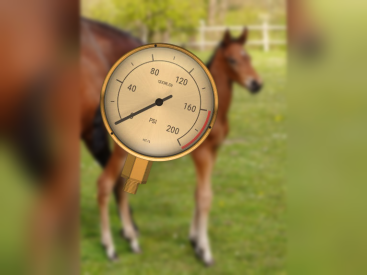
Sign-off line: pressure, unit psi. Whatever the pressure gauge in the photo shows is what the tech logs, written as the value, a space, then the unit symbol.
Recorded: 0 psi
